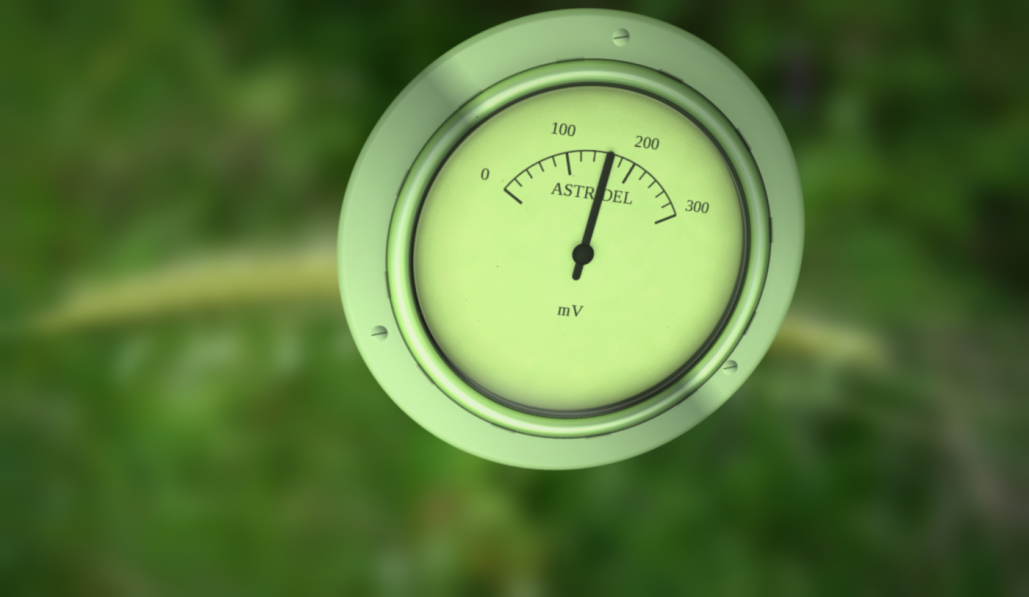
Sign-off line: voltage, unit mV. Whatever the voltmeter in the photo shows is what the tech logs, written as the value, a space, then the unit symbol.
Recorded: 160 mV
